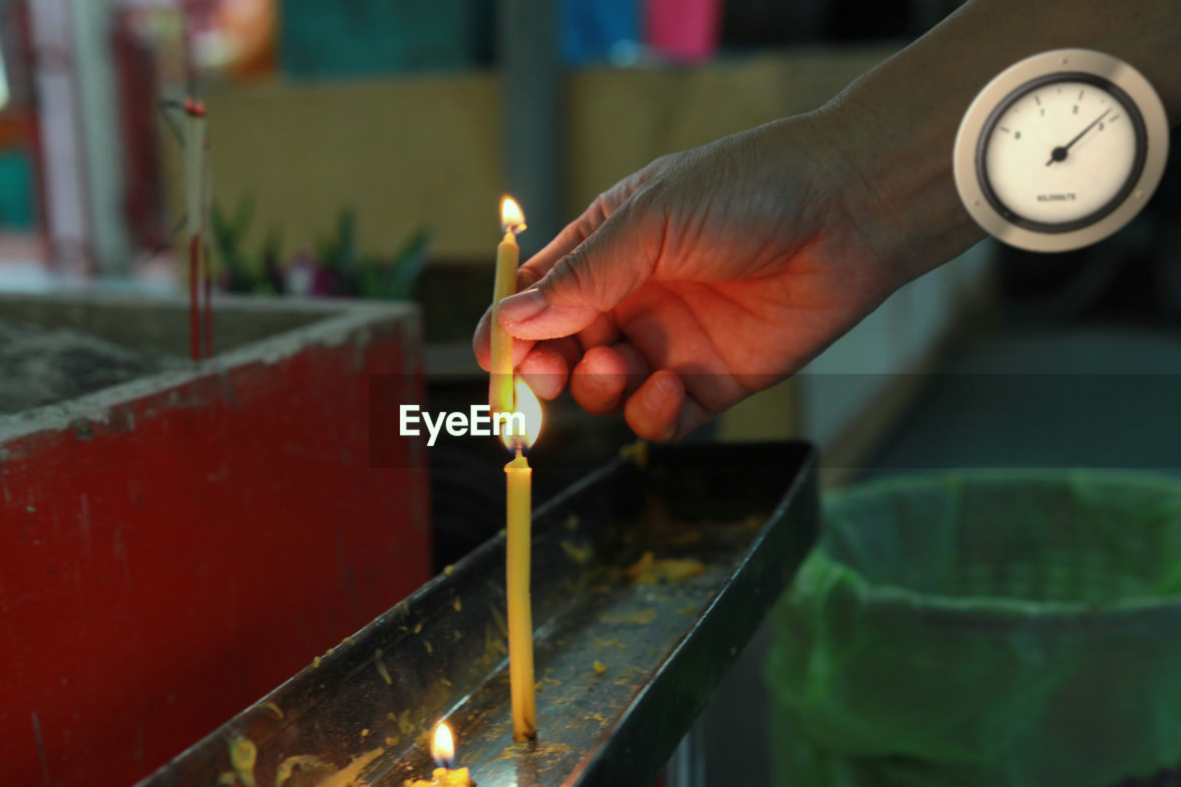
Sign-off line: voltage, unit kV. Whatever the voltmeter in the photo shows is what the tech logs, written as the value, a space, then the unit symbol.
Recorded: 2.75 kV
